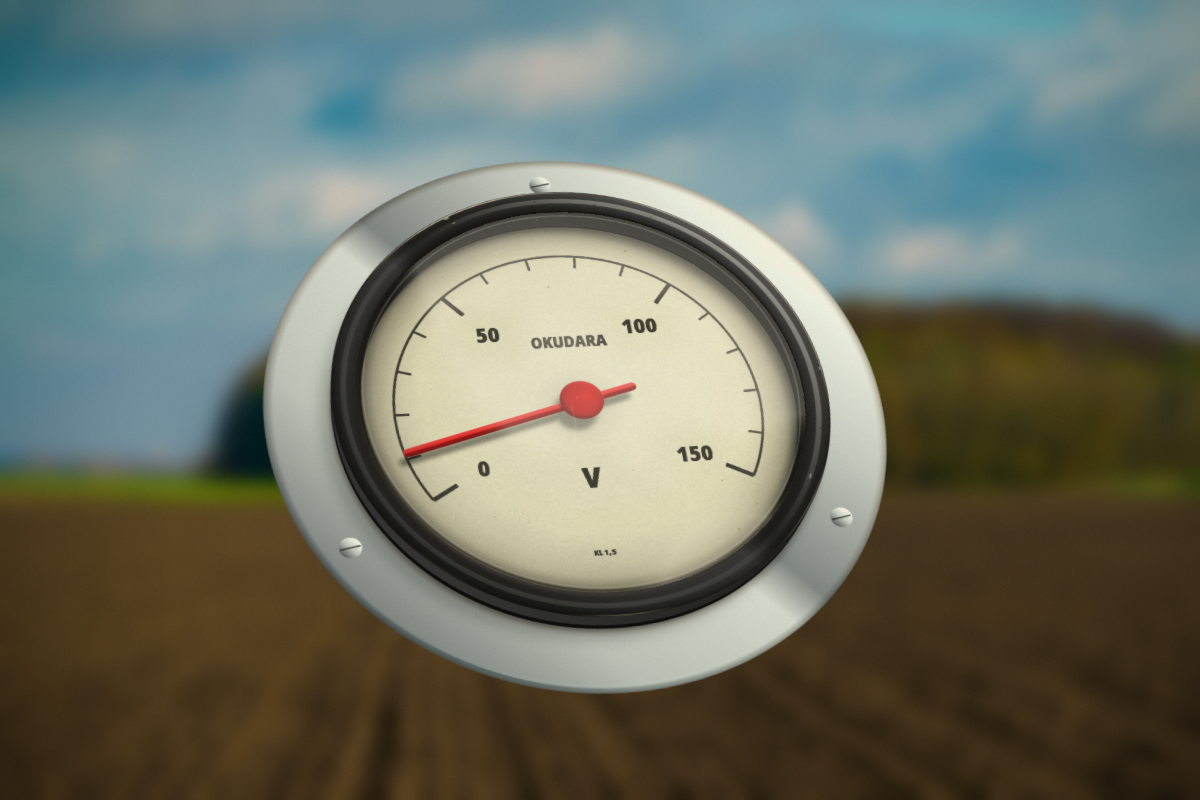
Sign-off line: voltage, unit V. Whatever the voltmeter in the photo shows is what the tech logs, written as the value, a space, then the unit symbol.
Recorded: 10 V
